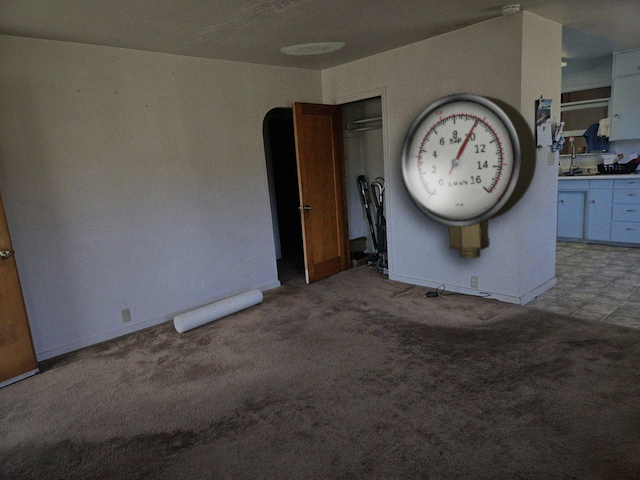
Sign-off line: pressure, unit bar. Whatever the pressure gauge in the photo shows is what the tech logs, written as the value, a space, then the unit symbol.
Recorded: 10 bar
